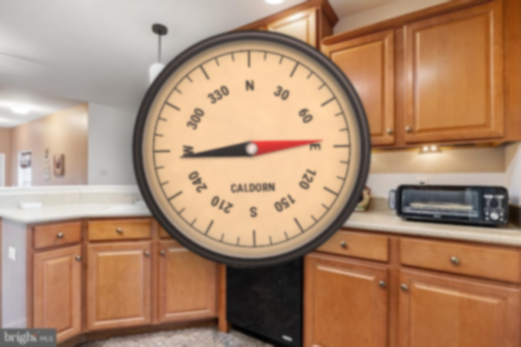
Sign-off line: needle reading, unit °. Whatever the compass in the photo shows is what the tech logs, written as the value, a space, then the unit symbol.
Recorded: 85 °
